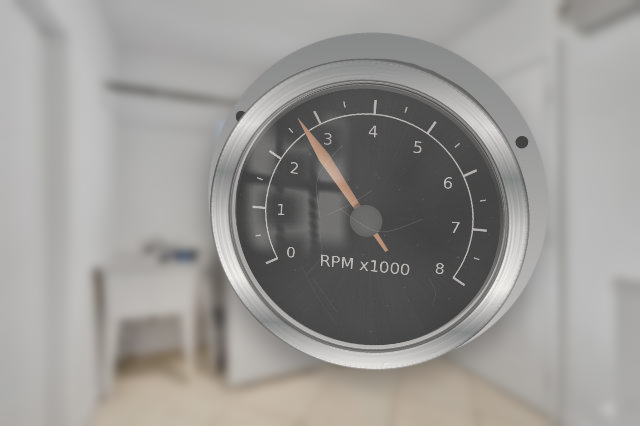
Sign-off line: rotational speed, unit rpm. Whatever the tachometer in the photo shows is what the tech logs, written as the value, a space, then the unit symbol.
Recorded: 2750 rpm
